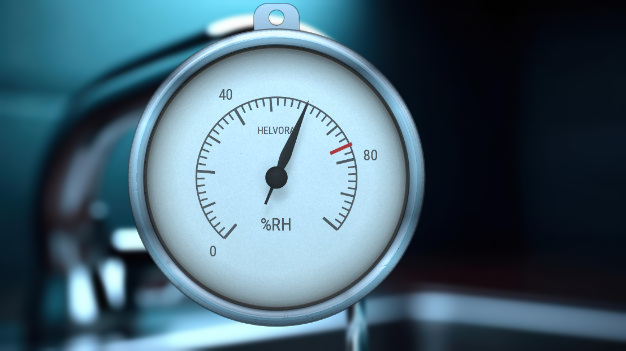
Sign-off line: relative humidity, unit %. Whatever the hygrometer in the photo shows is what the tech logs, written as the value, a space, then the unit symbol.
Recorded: 60 %
